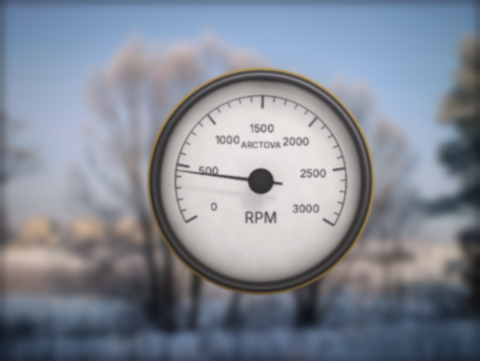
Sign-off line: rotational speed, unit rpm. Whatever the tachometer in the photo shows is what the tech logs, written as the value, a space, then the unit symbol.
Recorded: 450 rpm
